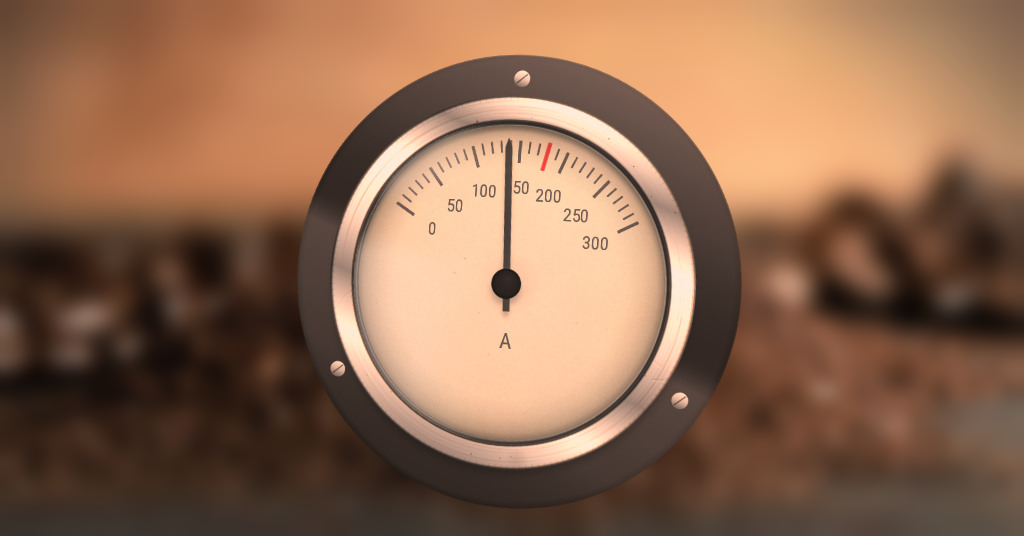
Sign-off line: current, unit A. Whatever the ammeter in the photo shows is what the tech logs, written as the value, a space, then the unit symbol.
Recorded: 140 A
